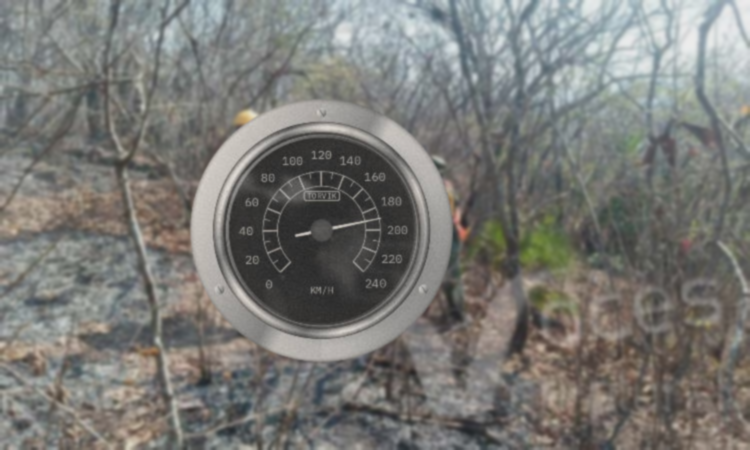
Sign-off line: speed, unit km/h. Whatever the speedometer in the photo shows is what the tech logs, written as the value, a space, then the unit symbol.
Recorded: 190 km/h
